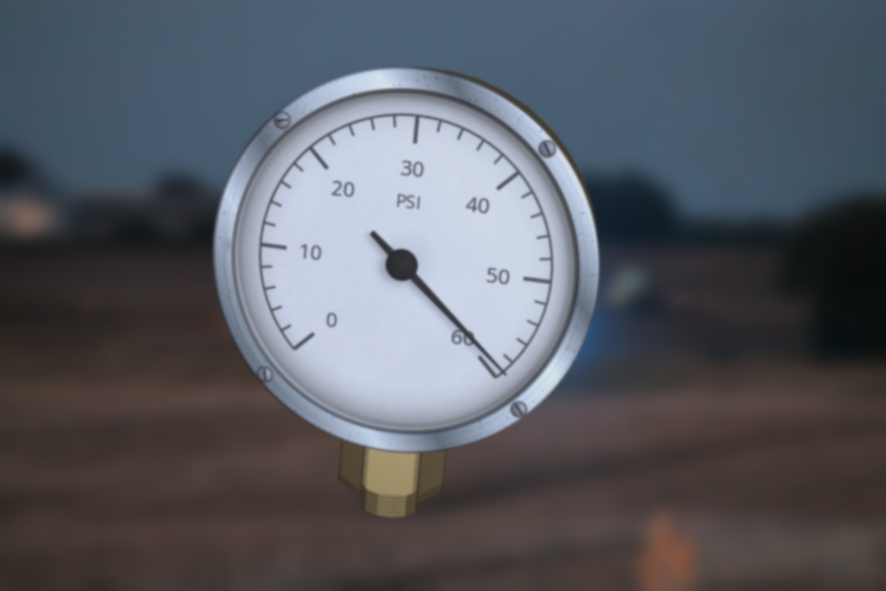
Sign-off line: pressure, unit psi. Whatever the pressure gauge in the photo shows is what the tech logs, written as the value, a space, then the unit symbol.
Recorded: 59 psi
